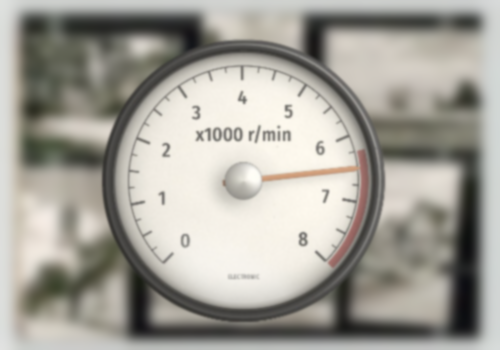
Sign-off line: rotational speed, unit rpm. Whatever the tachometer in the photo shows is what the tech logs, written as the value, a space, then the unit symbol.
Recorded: 6500 rpm
